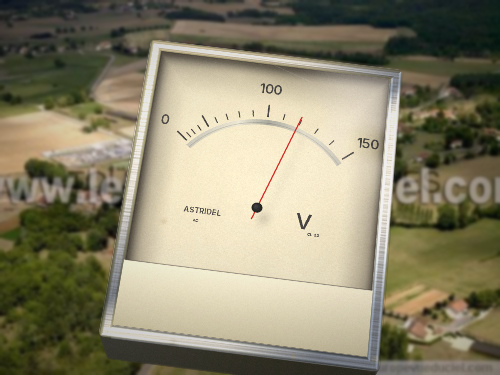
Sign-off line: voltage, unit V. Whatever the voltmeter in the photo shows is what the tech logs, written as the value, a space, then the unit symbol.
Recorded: 120 V
